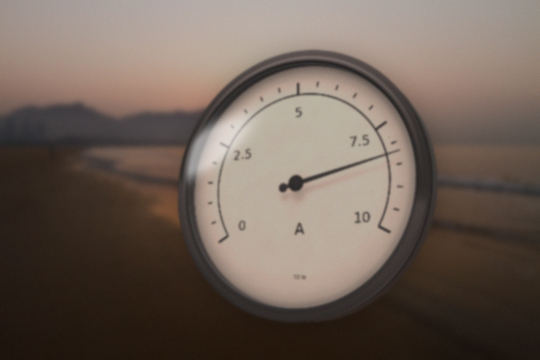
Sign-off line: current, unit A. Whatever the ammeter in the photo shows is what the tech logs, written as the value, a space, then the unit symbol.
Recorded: 8.25 A
